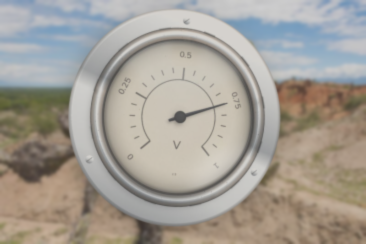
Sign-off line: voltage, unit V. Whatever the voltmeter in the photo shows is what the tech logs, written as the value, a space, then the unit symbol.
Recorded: 0.75 V
